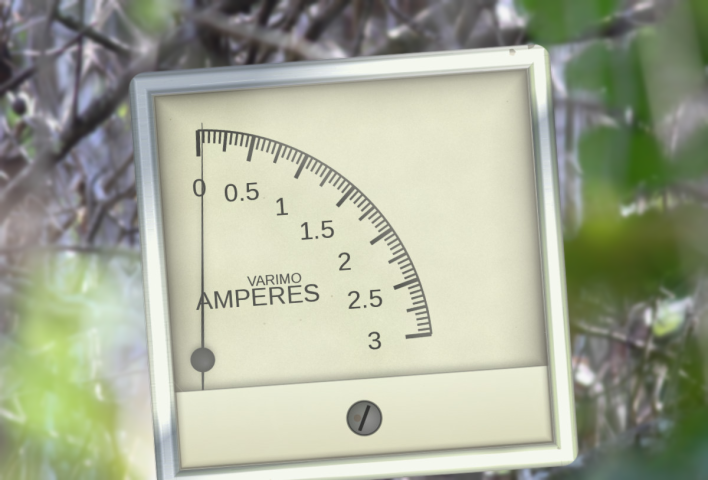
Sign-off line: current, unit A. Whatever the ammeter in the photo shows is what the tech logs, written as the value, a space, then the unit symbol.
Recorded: 0.05 A
